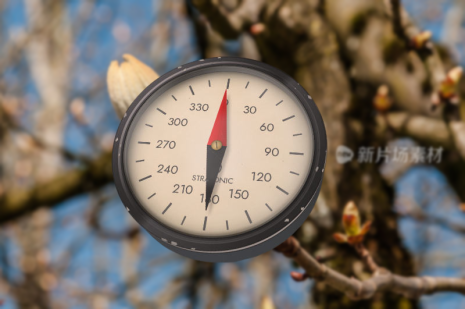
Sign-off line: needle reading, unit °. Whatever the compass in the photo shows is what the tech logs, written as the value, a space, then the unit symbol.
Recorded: 0 °
